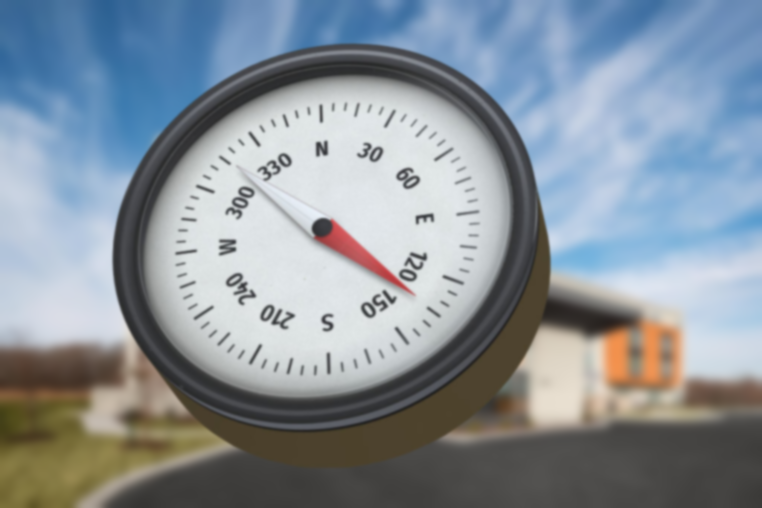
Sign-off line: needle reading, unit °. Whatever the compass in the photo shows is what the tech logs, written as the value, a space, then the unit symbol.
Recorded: 135 °
